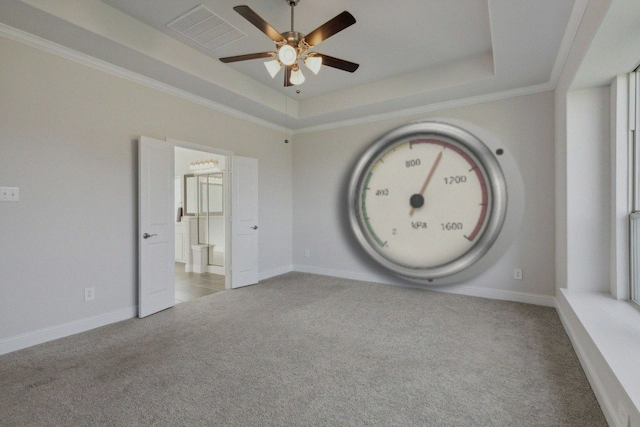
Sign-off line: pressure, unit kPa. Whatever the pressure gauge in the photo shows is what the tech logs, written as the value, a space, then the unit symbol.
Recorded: 1000 kPa
